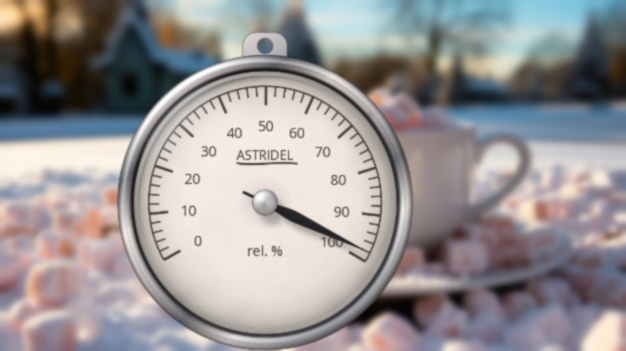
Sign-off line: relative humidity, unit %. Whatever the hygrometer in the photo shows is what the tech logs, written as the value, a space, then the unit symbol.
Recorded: 98 %
